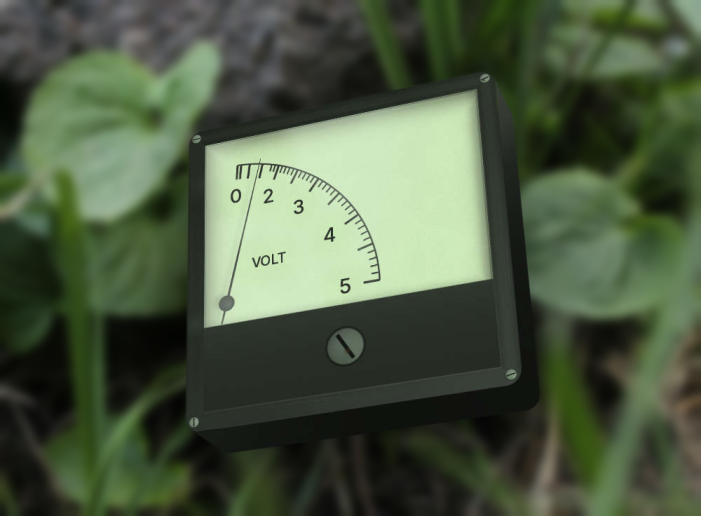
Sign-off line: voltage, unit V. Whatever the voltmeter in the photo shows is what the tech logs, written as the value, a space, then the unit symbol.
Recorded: 1.5 V
